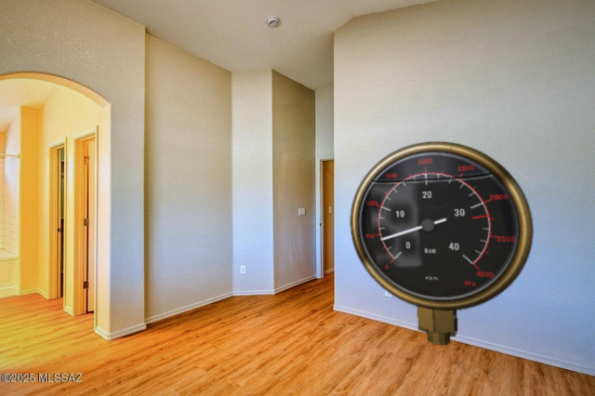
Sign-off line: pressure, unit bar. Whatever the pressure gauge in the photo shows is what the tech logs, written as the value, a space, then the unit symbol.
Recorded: 4 bar
